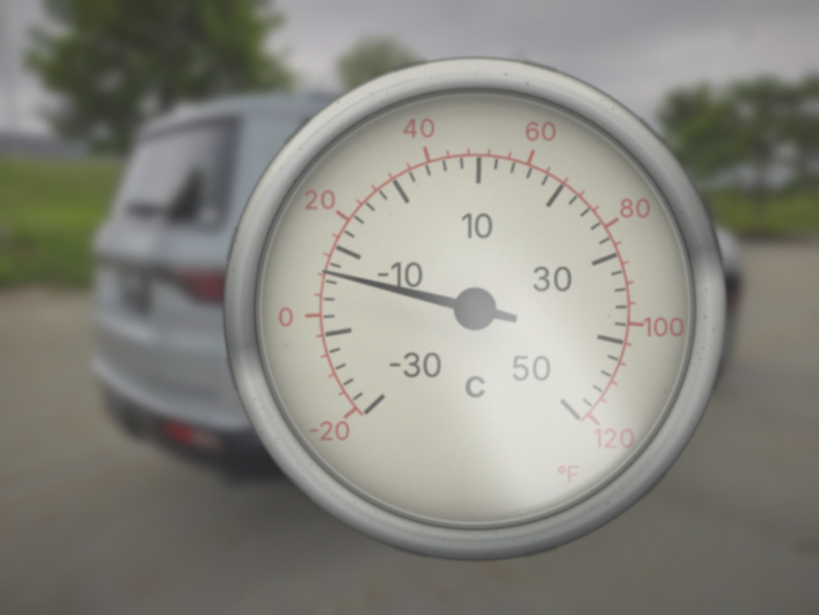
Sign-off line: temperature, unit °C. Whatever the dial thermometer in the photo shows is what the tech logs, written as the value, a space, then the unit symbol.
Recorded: -13 °C
